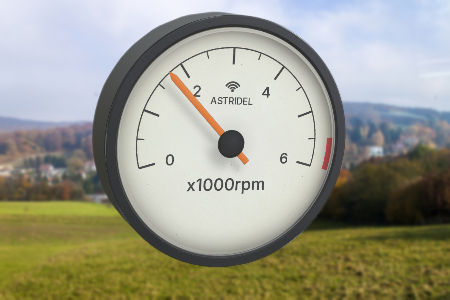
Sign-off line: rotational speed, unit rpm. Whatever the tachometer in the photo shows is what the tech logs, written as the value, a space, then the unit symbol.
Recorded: 1750 rpm
